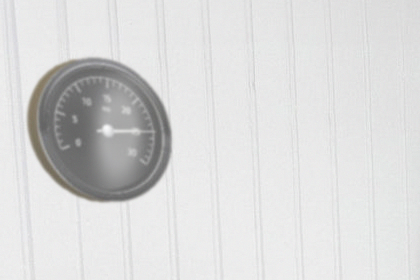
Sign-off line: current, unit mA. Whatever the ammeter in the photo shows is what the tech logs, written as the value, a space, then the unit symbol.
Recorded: 25 mA
